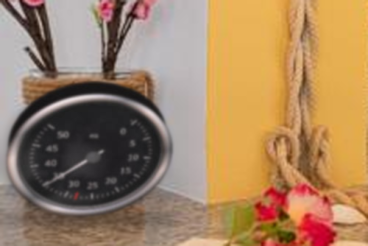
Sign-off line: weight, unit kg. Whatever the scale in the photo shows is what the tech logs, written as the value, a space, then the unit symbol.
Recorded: 35 kg
